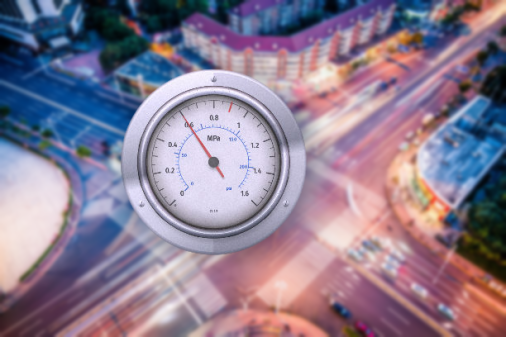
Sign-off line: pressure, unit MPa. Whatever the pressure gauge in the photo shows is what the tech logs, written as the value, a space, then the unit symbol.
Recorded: 0.6 MPa
